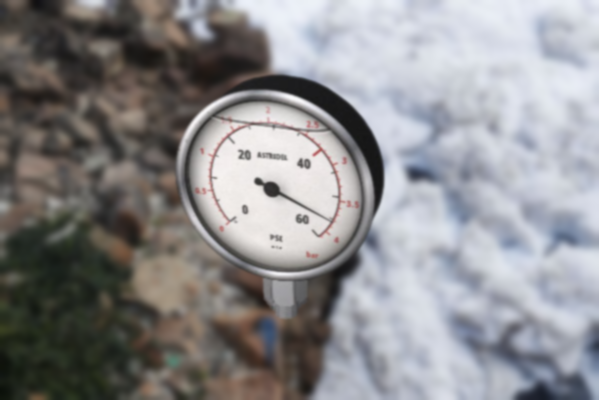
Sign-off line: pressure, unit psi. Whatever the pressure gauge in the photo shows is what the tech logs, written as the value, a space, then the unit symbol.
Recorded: 55 psi
